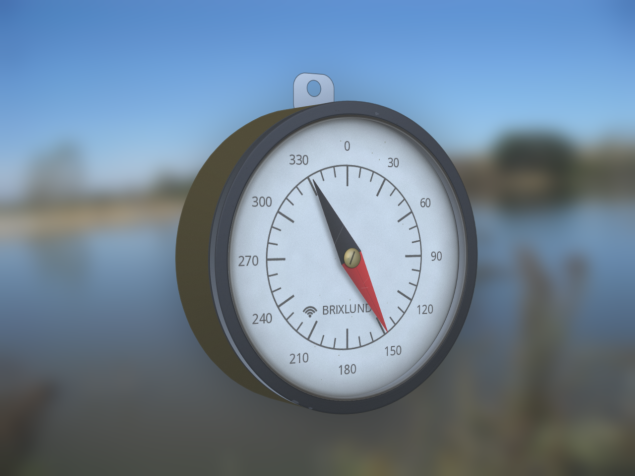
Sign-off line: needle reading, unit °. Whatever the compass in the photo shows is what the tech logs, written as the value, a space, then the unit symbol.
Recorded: 150 °
